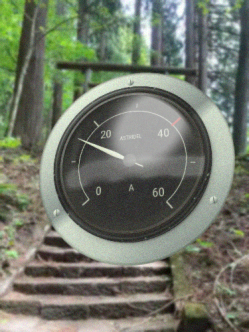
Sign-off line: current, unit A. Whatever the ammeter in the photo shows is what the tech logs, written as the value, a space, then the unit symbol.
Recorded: 15 A
